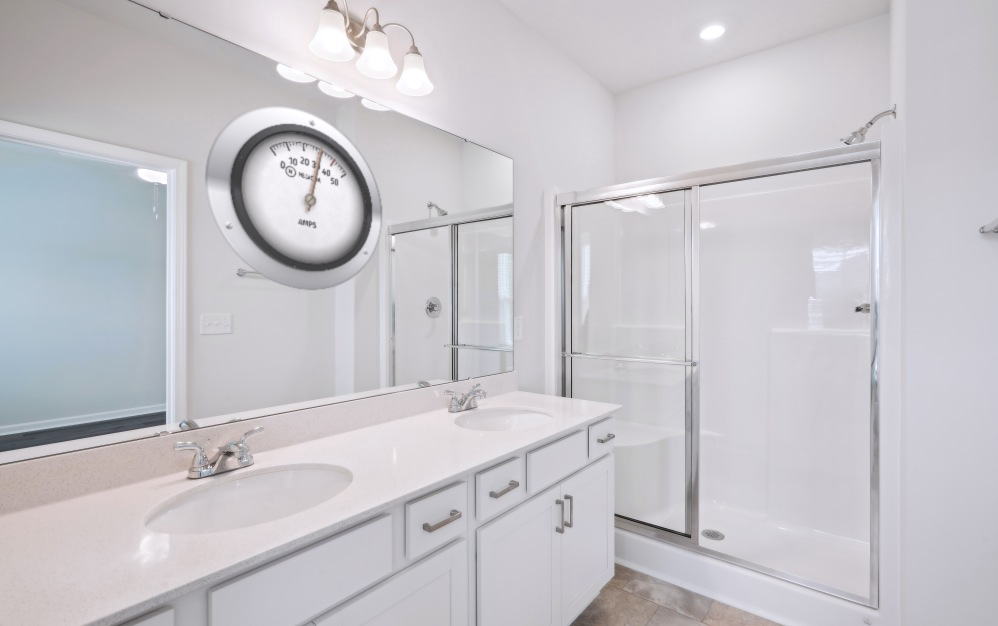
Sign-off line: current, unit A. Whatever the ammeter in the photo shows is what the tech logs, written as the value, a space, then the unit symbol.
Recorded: 30 A
